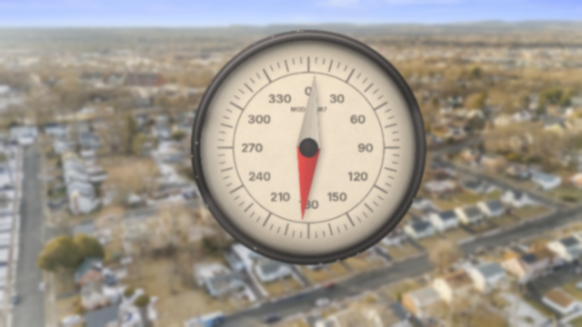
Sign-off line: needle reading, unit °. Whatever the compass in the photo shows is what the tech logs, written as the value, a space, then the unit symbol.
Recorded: 185 °
